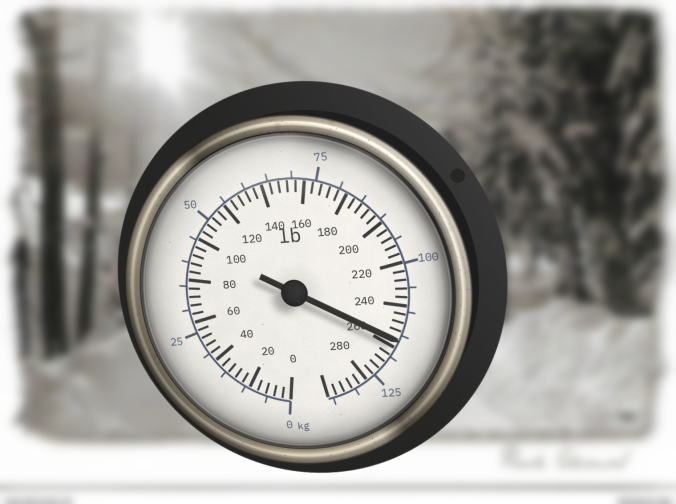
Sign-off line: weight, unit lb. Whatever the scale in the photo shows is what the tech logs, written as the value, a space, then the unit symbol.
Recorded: 256 lb
